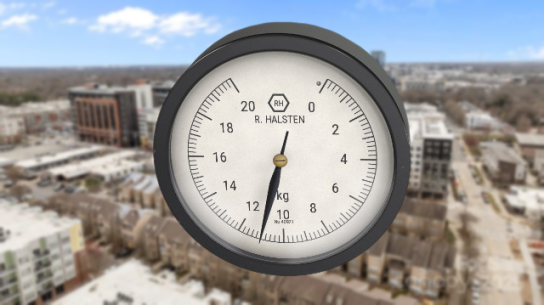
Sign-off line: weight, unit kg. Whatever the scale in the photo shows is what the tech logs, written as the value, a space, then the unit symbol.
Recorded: 11 kg
